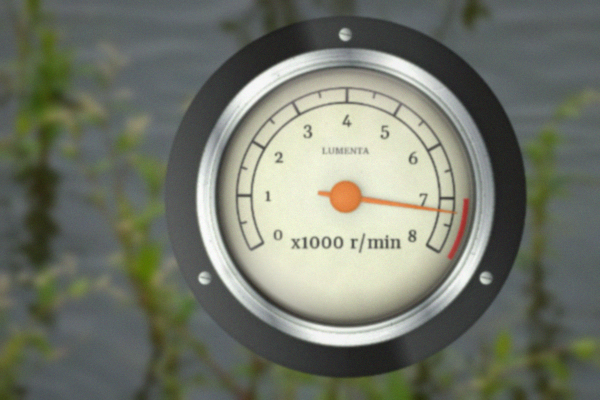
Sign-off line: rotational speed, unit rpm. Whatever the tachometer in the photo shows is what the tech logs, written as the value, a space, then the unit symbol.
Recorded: 7250 rpm
